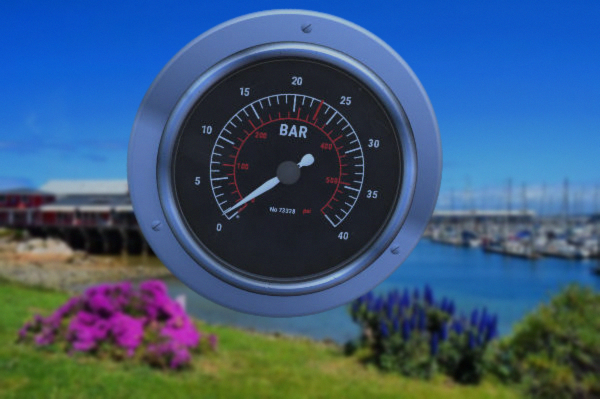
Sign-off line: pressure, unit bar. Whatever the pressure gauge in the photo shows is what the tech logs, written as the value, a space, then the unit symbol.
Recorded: 1 bar
